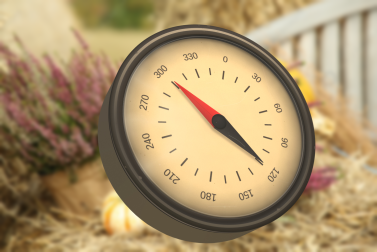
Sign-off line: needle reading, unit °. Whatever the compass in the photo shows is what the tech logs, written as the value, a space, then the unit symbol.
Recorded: 300 °
